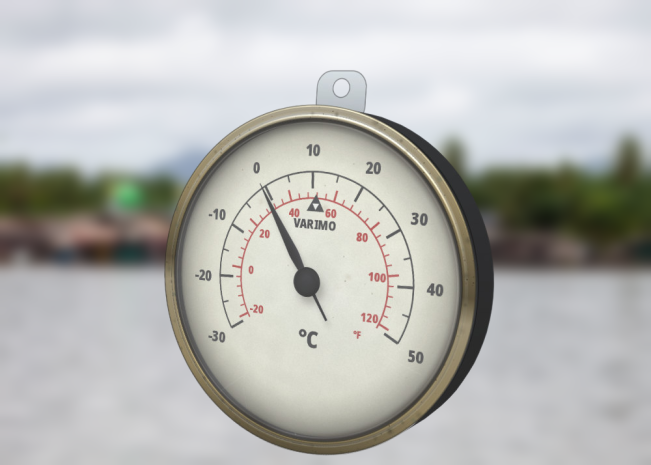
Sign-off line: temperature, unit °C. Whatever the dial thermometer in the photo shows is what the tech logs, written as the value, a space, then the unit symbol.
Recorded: 0 °C
